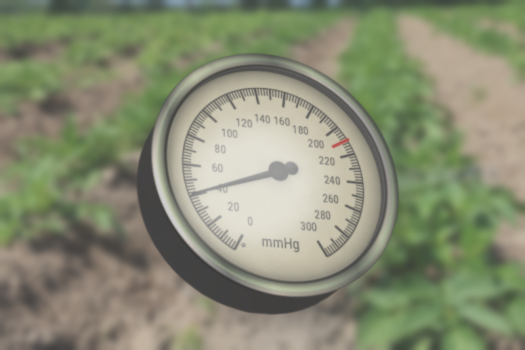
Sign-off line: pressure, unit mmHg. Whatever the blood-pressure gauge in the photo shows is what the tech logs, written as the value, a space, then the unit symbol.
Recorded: 40 mmHg
